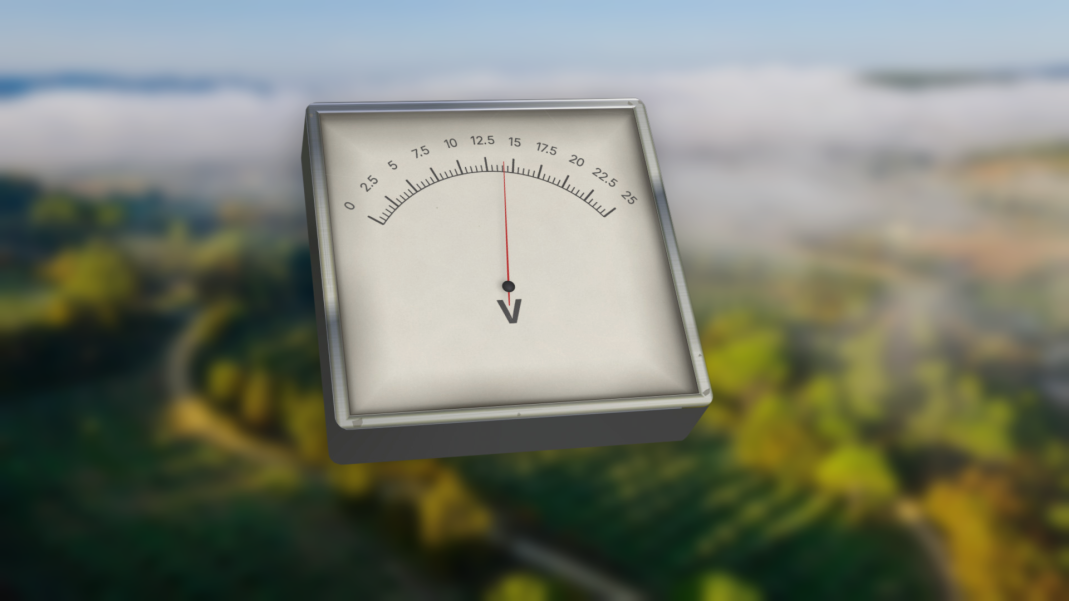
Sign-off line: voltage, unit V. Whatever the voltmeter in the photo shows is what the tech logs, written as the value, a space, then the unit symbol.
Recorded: 14 V
